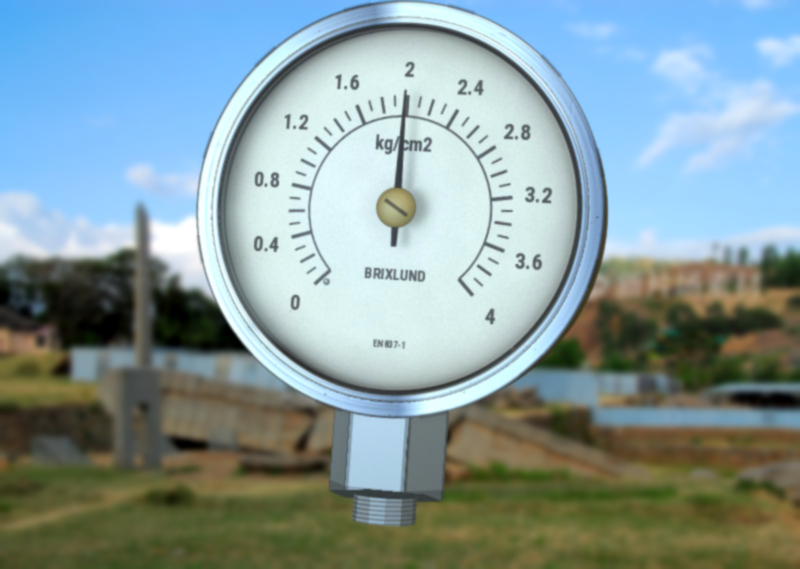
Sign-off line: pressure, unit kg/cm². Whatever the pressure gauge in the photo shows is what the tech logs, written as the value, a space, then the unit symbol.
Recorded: 2 kg/cm²
